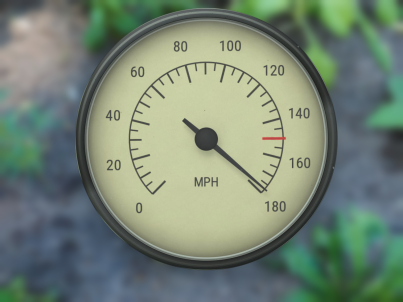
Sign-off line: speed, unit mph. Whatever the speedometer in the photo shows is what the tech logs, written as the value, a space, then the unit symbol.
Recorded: 177.5 mph
